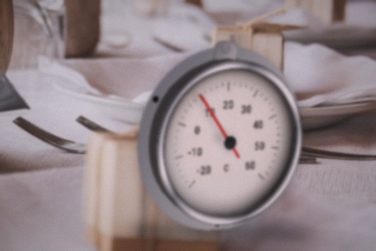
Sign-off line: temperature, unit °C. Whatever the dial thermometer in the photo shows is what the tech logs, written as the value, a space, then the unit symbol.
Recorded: 10 °C
